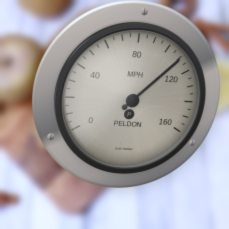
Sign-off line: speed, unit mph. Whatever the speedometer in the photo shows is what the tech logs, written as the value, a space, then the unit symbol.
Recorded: 110 mph
